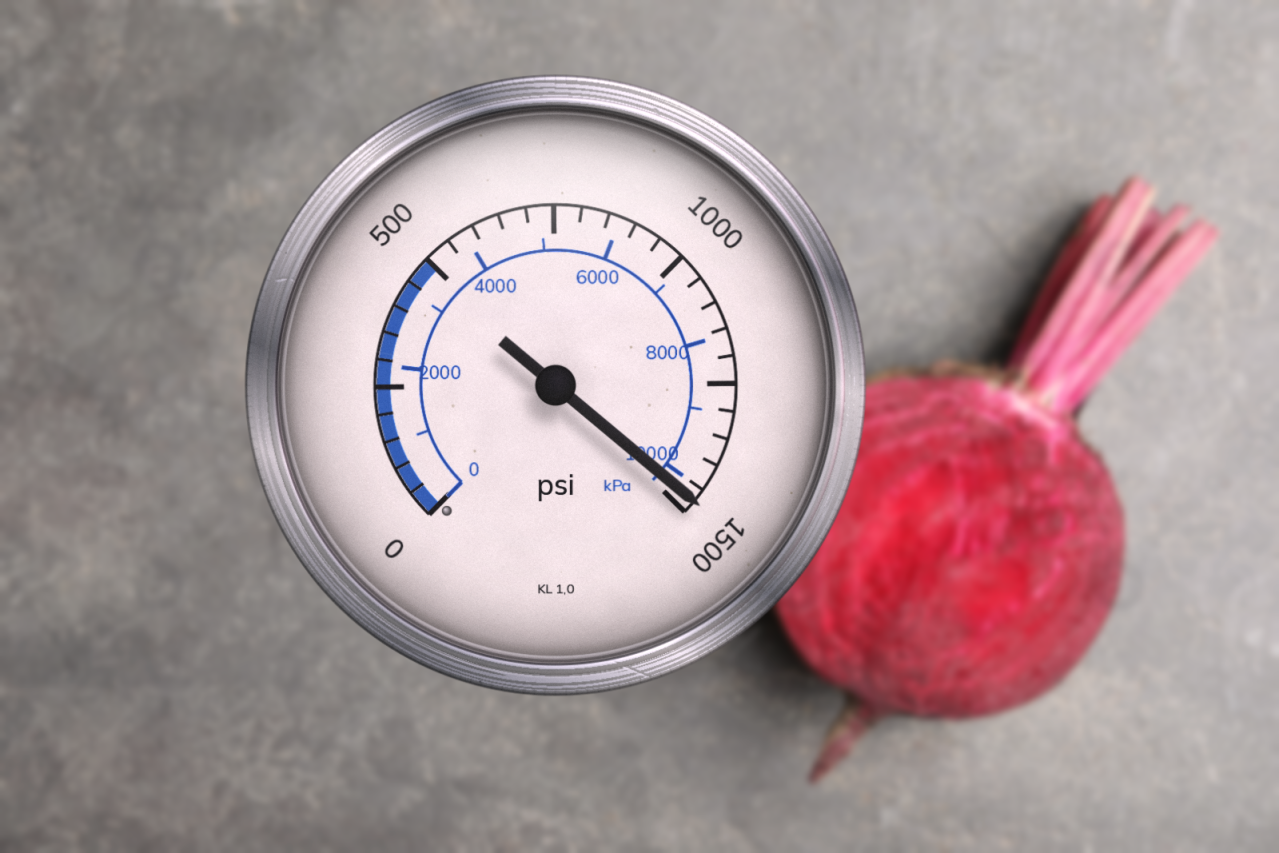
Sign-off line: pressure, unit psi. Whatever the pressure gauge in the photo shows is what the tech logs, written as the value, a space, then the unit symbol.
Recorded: 1475 psi
